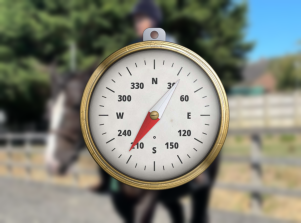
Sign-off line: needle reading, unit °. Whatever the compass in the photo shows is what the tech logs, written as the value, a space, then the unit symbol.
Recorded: 215 °
